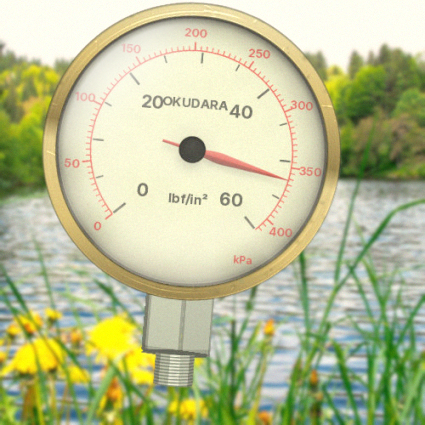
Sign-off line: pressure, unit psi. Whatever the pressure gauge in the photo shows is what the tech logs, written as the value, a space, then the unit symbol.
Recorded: 52.5 psi
